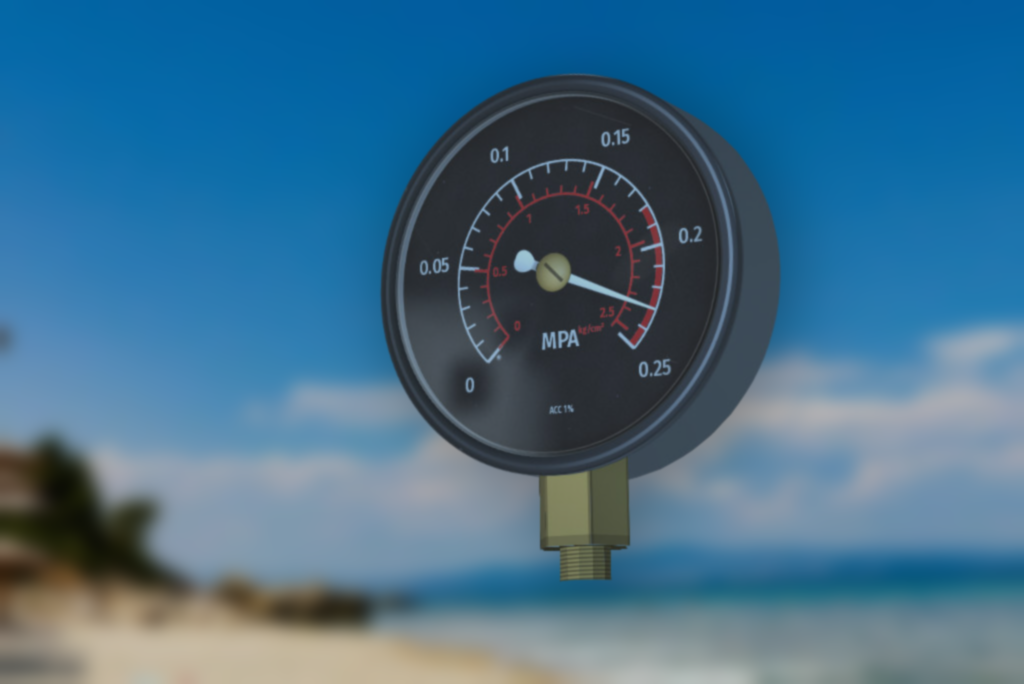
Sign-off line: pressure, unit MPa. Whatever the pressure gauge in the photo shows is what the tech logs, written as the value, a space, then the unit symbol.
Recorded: 0.23 MPa
